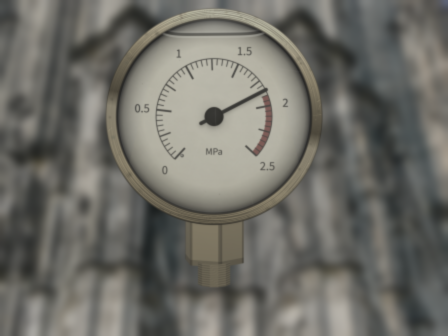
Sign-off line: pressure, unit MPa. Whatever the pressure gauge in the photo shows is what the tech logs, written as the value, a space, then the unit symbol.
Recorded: 1.85 MPa
